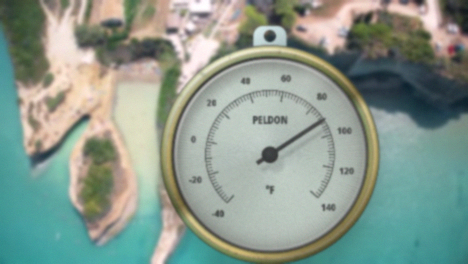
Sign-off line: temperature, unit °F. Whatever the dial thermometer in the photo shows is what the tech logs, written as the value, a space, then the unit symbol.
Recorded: 90 °F
